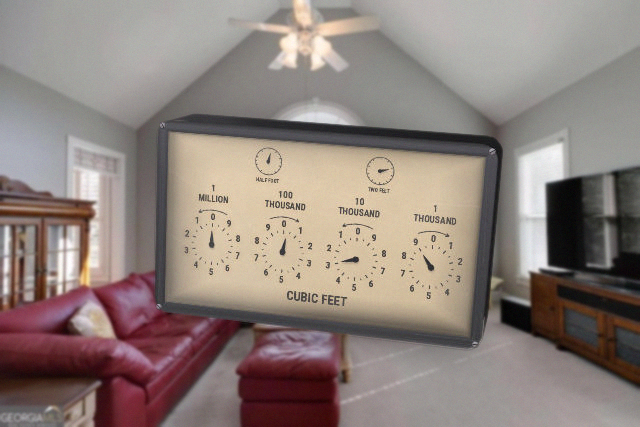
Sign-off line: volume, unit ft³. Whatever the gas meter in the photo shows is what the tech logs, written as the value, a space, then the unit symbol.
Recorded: 2900 ft³
